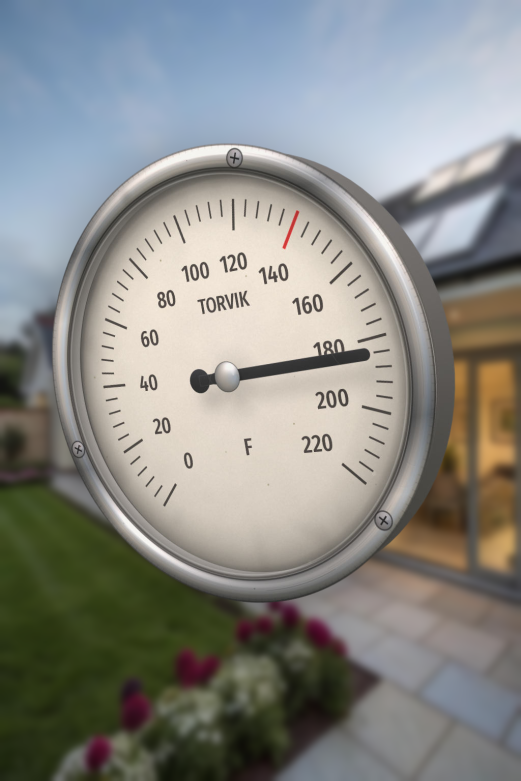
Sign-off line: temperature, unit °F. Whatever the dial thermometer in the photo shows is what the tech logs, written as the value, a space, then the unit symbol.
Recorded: 184 °F
